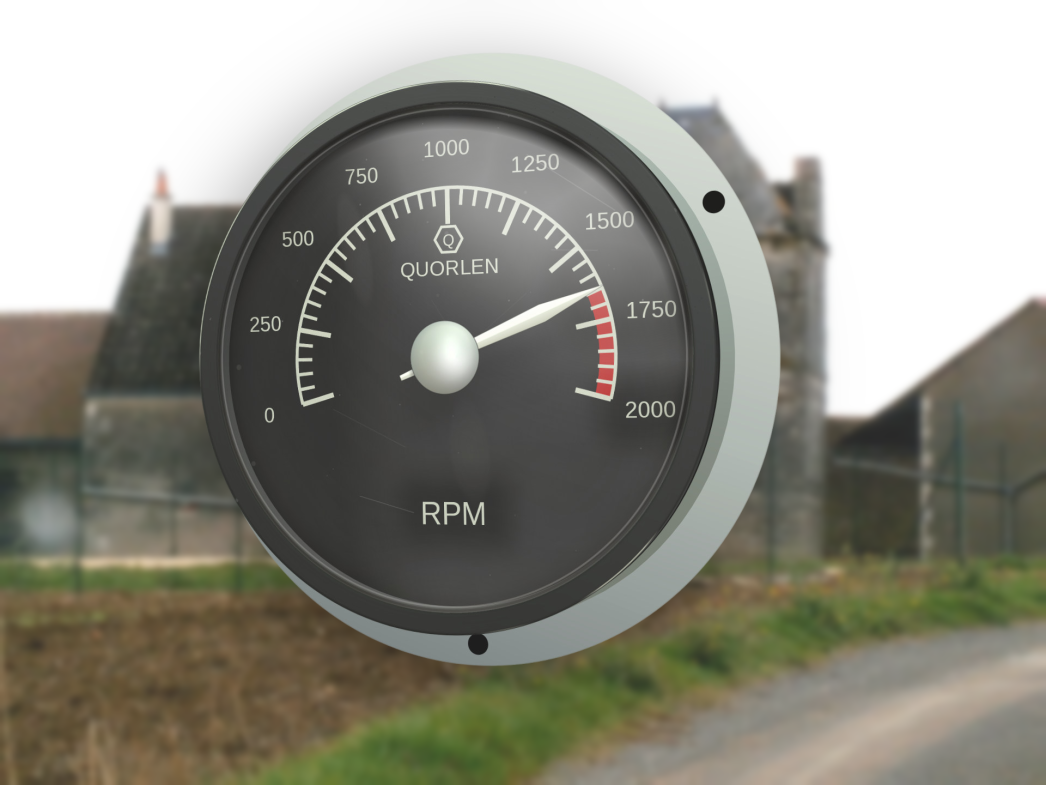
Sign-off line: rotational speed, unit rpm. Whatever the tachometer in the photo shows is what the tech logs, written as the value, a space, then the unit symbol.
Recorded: 1650 rpm
